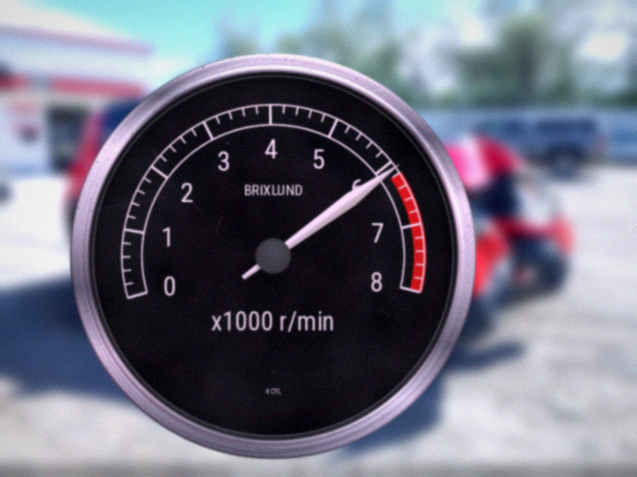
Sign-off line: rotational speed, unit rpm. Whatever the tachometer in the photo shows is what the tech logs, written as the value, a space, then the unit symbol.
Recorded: 6100 rpm
